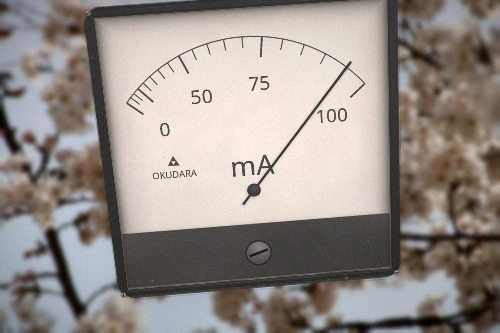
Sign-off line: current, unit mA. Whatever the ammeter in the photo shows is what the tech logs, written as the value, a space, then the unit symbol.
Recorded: 95 mA
